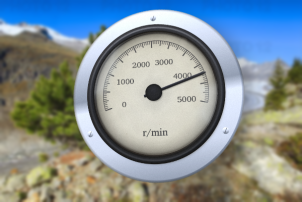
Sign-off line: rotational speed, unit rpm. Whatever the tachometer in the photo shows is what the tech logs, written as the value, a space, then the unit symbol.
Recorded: 4250 rpm
